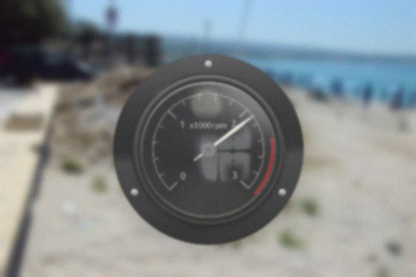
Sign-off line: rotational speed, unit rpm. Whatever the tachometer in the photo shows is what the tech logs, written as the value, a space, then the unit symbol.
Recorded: 2100 rpm
